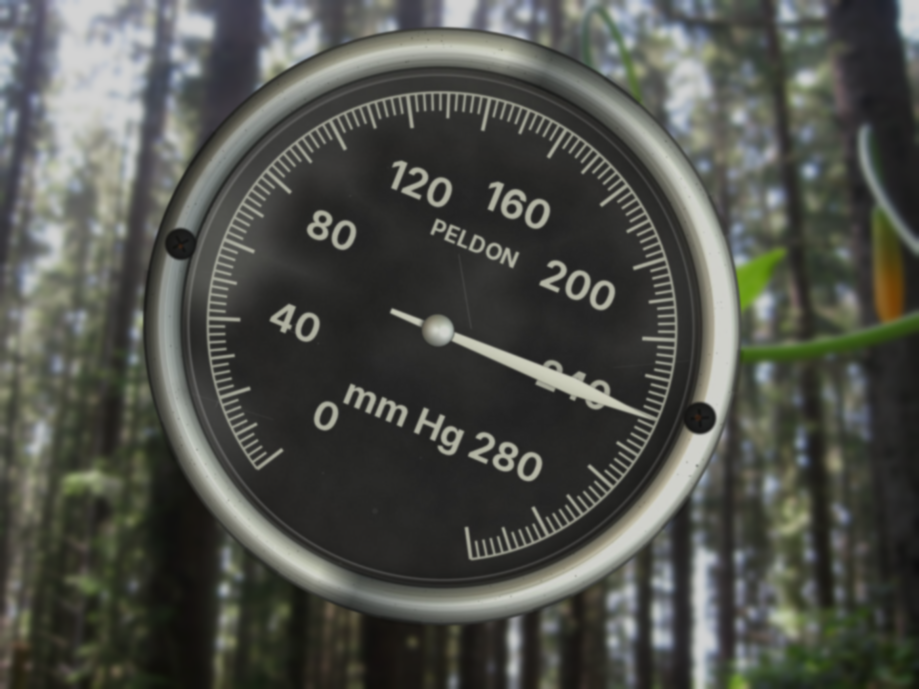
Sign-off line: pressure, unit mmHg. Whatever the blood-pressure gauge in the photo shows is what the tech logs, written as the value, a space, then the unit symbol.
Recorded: 240 mmHg
